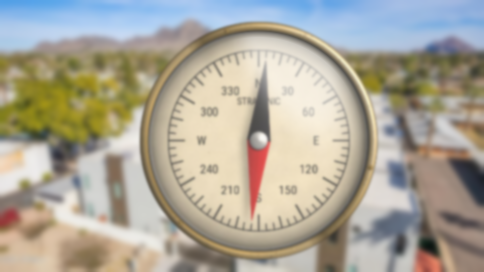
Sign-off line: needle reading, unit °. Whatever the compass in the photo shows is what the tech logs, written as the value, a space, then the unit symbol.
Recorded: 185 °
